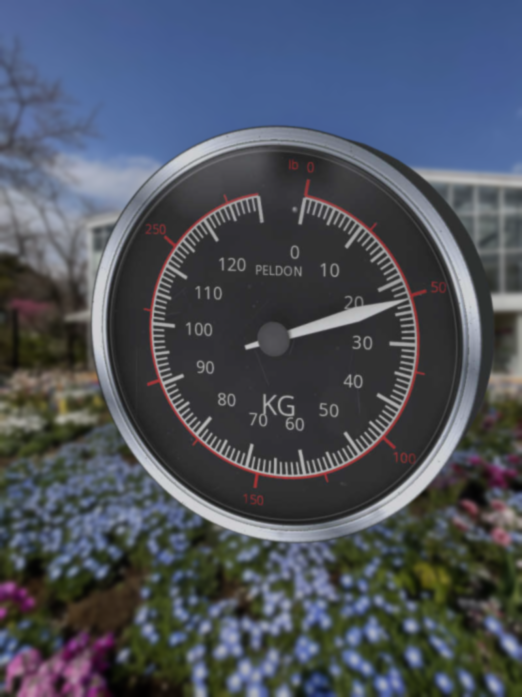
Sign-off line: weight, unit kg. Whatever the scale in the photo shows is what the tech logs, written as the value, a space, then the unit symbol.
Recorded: 23 kg
